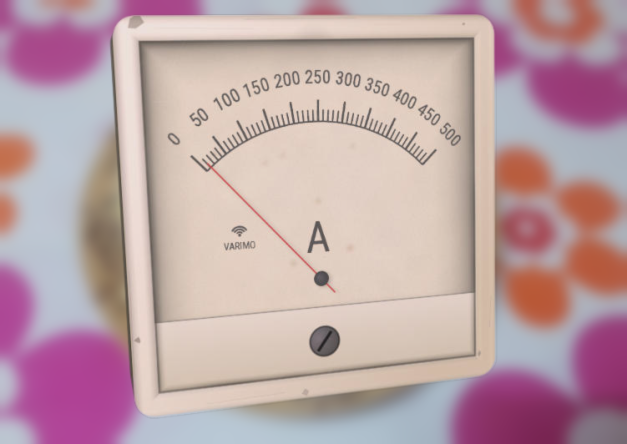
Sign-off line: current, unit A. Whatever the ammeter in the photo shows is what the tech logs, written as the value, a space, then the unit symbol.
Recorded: 10 A
